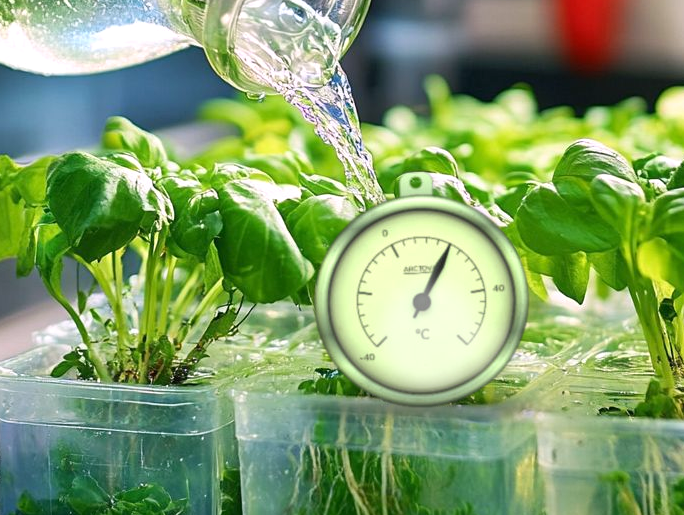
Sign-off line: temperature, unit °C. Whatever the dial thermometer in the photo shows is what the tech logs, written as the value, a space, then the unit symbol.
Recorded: 20 °C
